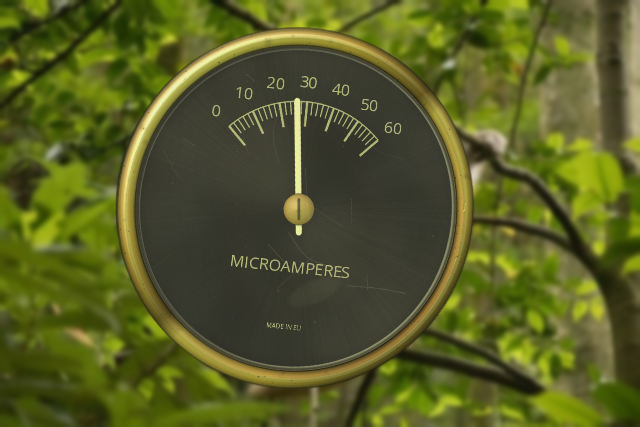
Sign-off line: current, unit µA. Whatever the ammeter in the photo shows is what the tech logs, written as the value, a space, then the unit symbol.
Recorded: 26 µA
